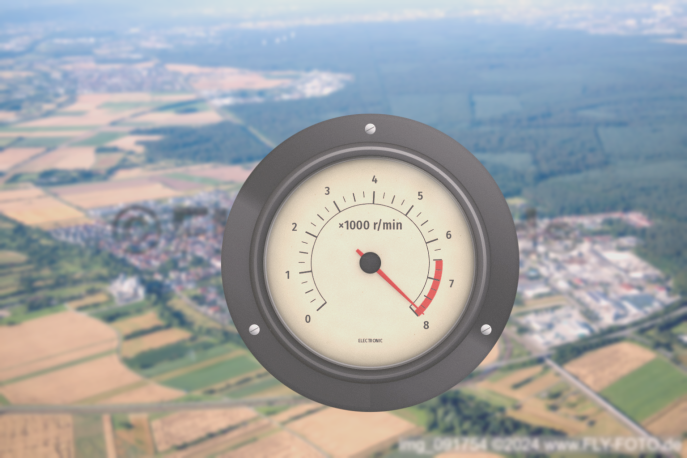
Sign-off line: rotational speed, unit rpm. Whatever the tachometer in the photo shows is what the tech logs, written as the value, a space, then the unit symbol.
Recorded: 7875 rpm
